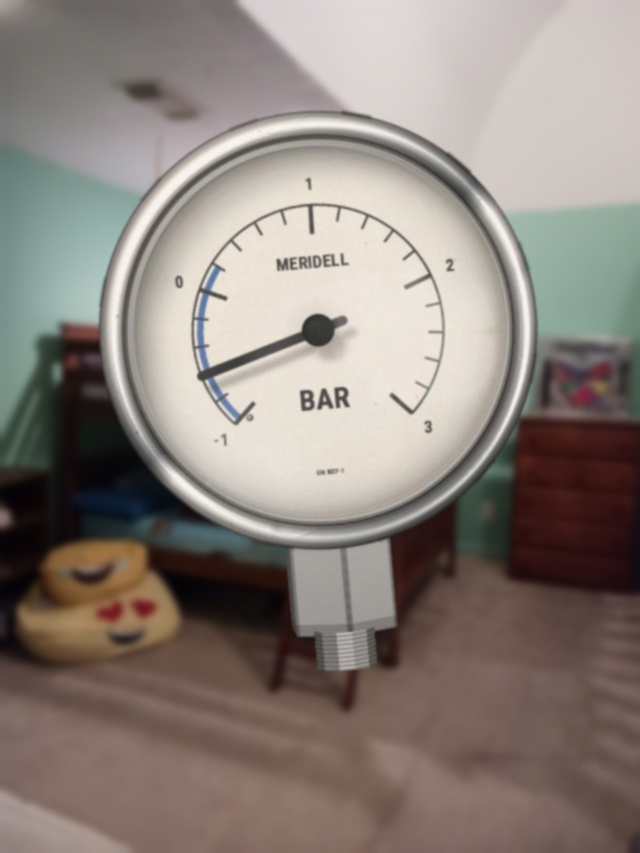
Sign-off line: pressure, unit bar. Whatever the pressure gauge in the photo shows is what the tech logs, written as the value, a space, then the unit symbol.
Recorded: -0.6 bar
